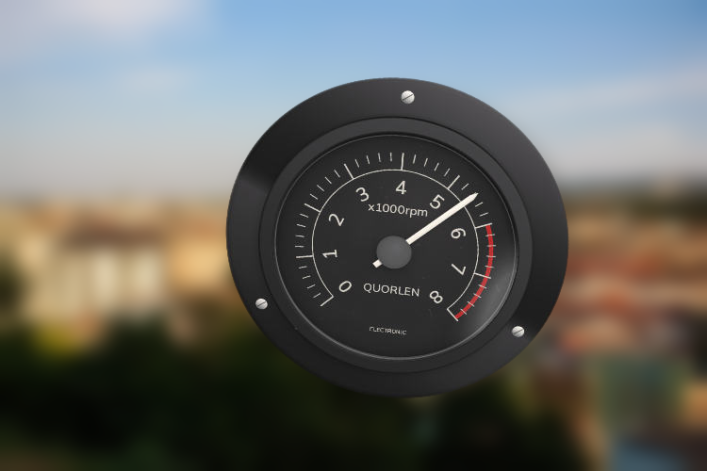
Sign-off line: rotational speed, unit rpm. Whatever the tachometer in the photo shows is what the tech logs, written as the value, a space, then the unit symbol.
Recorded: 5400 rpm
